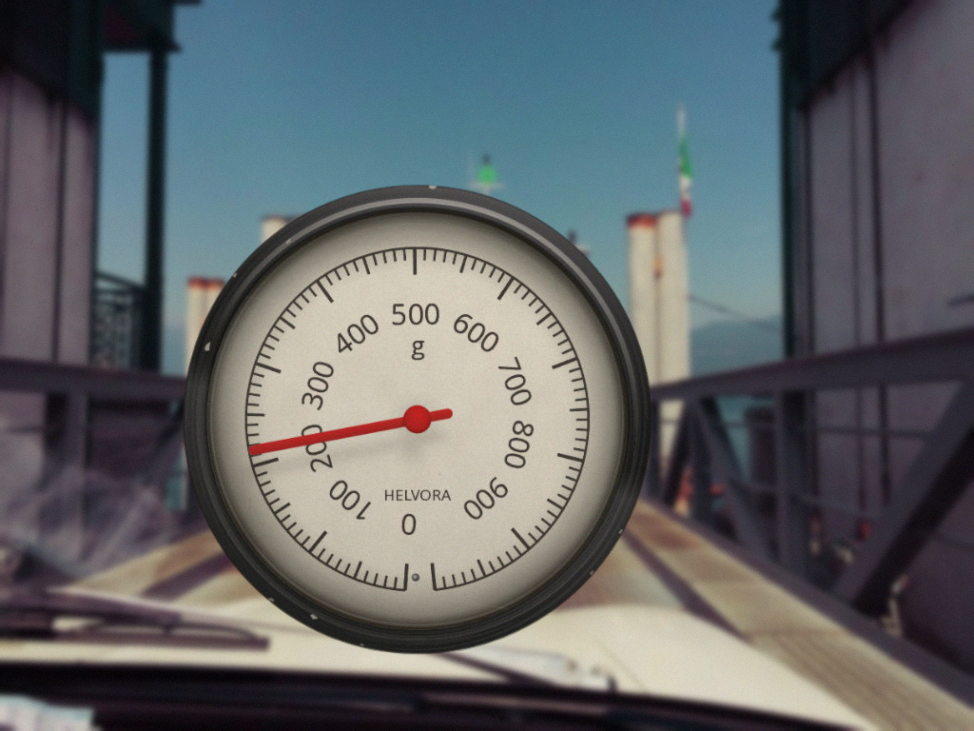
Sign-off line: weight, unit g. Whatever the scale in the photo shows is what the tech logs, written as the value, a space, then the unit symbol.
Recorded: 215 g
